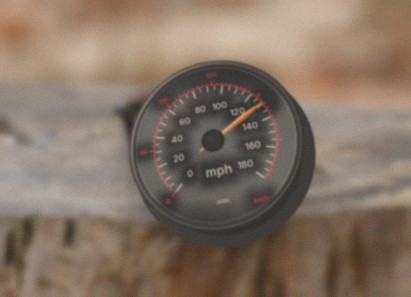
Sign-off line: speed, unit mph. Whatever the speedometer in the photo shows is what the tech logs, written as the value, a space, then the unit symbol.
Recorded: 130 mph
